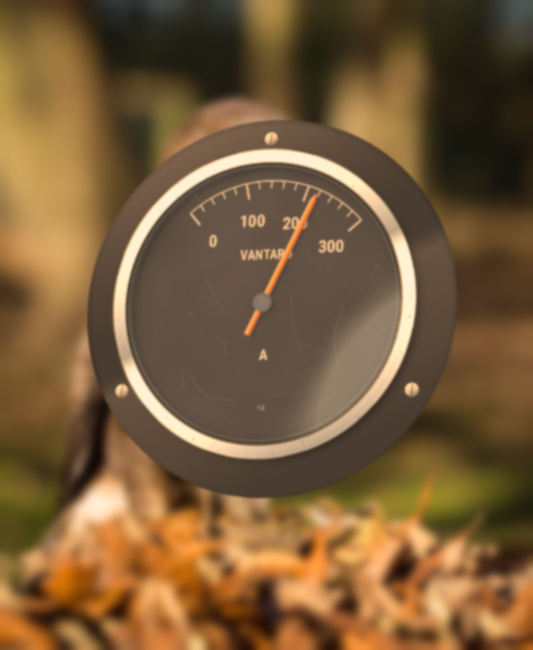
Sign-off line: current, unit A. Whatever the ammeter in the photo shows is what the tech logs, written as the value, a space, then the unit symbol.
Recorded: 220 A
